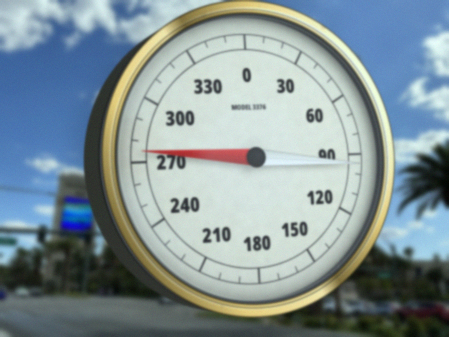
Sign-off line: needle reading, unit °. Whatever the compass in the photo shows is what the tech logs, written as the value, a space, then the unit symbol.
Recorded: 275 °
